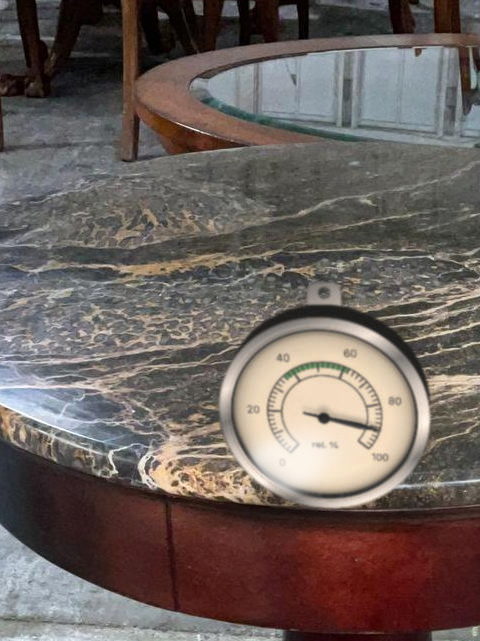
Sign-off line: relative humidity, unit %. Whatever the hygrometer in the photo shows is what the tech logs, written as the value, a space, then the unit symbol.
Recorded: 90 %
